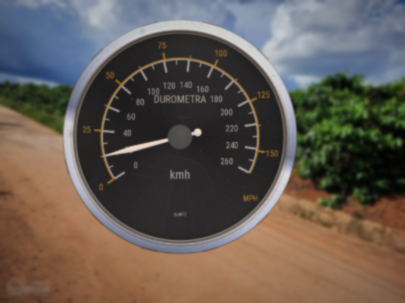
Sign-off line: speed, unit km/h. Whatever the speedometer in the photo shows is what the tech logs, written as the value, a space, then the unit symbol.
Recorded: 20 km/h
